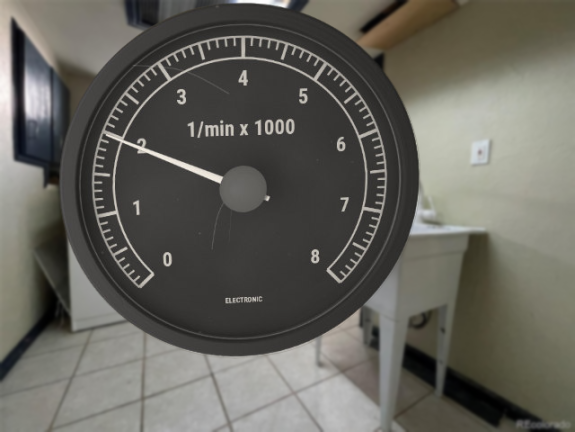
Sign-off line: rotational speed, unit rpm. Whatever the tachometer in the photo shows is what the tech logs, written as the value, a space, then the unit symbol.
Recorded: 2000 rpm
